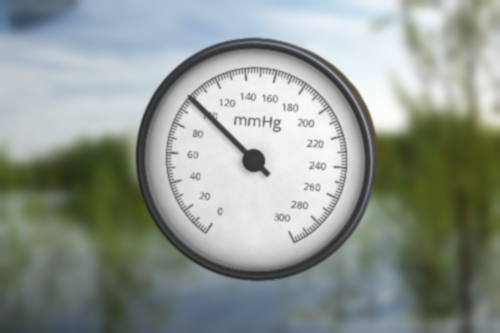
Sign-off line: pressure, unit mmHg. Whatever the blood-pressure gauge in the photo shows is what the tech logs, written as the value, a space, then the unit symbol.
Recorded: 100 mmHg
